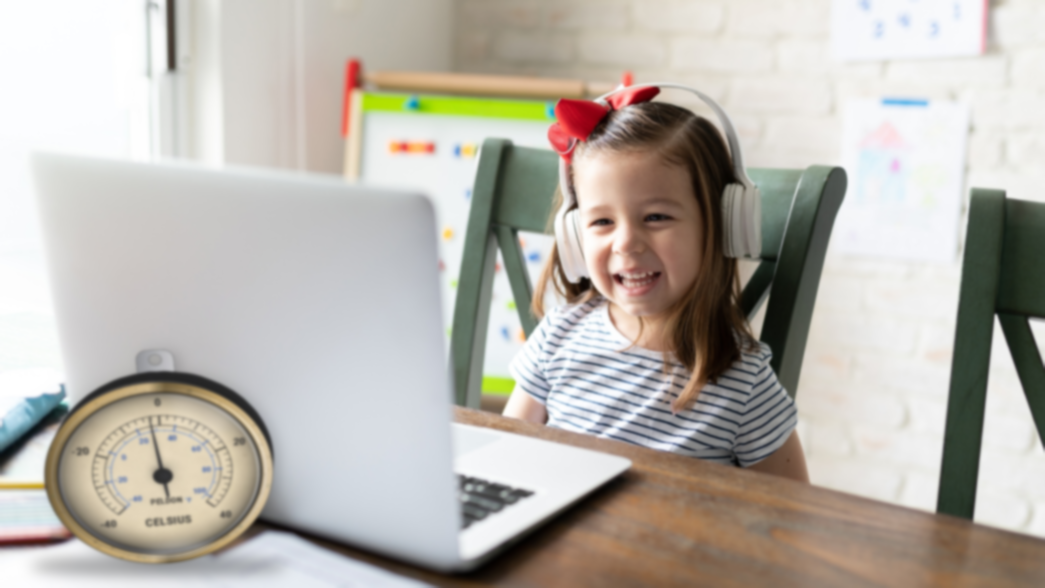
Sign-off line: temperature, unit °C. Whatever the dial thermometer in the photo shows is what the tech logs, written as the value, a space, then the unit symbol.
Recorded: -2 °C
